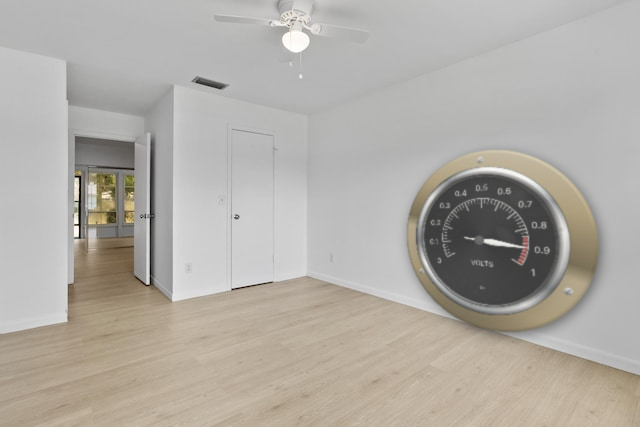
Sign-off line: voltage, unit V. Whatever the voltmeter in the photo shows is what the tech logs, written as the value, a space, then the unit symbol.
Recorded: 0.9 V
